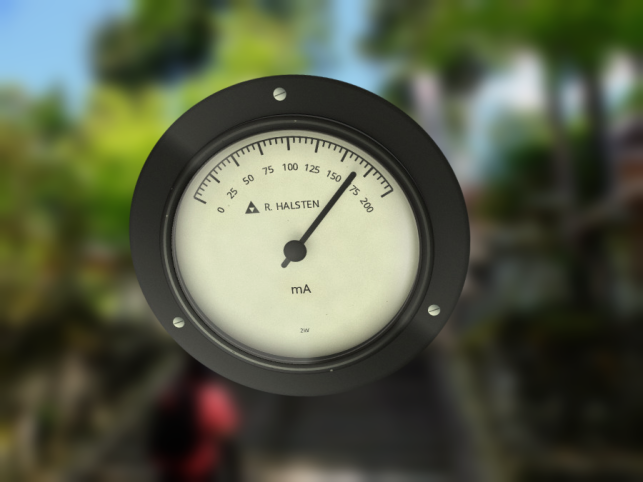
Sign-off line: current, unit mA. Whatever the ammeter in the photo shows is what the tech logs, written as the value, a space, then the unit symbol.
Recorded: 165 mA
